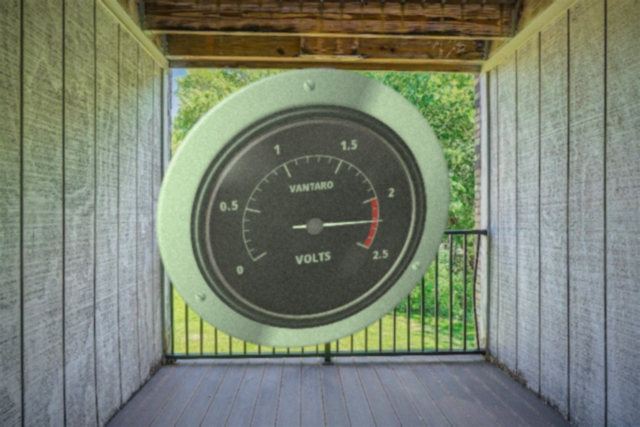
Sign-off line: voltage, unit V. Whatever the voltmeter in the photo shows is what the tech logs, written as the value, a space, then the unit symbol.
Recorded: 2.2 V
